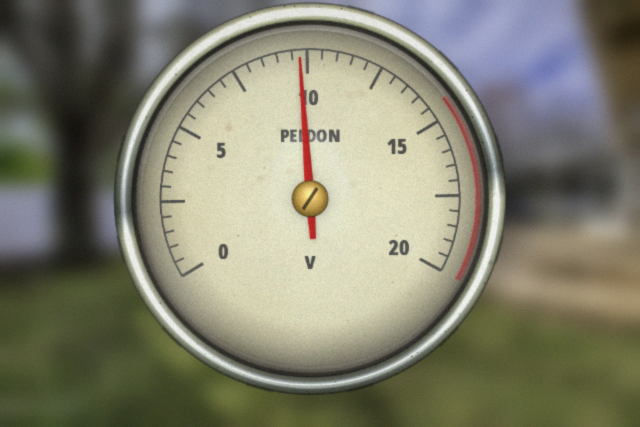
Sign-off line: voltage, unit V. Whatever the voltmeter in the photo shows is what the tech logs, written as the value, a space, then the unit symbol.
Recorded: 9.75 V
